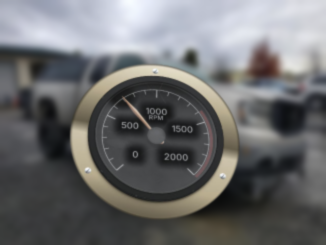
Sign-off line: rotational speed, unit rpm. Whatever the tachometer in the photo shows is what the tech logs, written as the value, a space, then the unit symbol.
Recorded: 700 rpm
